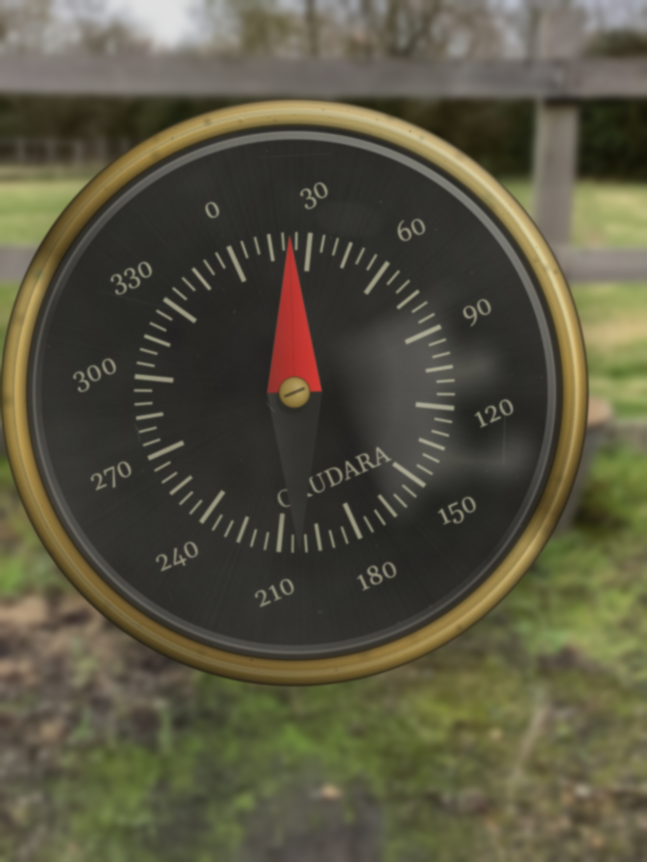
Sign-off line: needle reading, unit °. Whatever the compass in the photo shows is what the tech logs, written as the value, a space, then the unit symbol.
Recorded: 22.5 °
